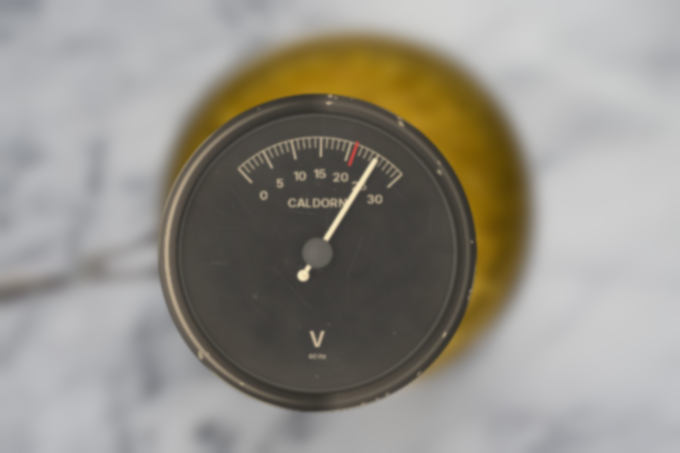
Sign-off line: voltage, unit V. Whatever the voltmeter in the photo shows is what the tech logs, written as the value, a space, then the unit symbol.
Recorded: 25 V
